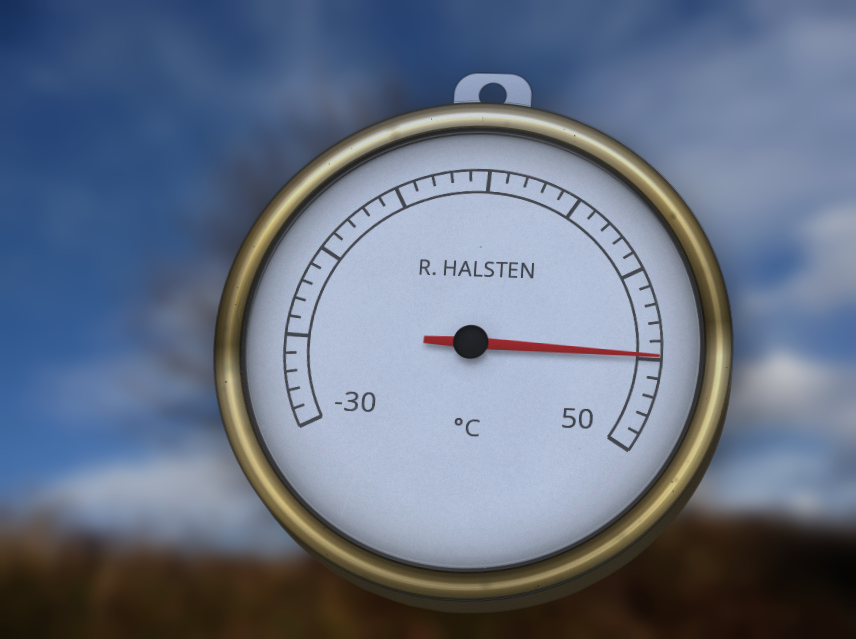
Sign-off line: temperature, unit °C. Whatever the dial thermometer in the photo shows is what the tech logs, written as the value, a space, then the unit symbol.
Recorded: 40 °C
